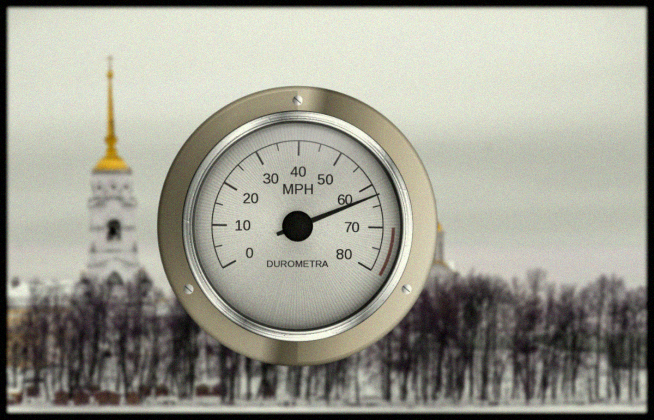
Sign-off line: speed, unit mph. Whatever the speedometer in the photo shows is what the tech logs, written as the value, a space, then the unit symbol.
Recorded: 62.5 mph
